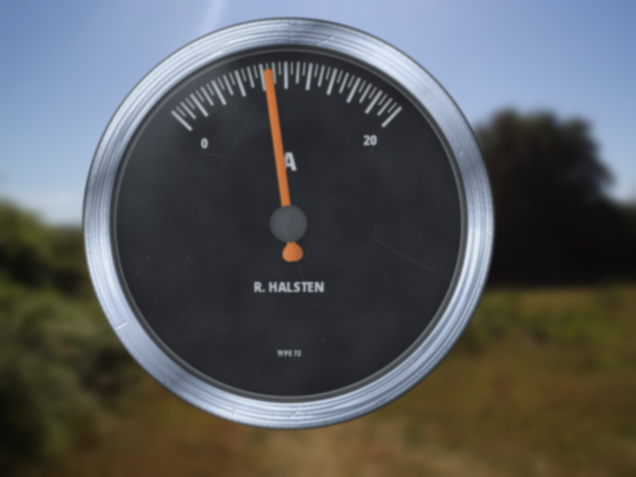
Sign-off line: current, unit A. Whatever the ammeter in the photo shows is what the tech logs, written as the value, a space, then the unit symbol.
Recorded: 8.5 A
